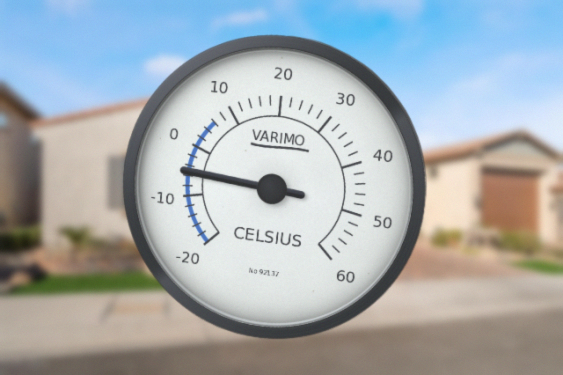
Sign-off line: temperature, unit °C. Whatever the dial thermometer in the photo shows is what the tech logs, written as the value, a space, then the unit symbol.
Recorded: -5 °C
